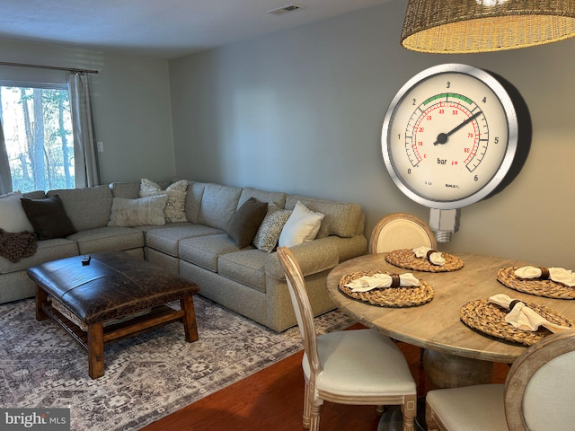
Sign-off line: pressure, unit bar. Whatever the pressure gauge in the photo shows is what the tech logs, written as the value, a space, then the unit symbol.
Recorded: 4.2 bar
